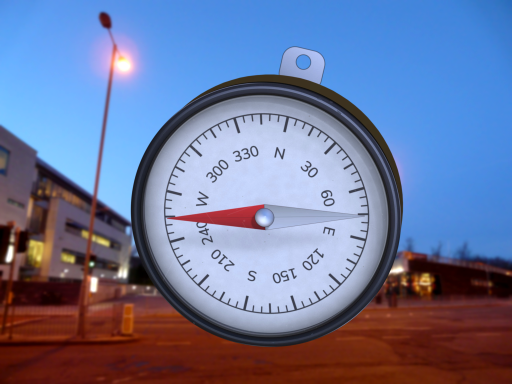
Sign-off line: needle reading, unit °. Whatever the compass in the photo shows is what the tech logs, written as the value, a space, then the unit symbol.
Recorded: 255 °
